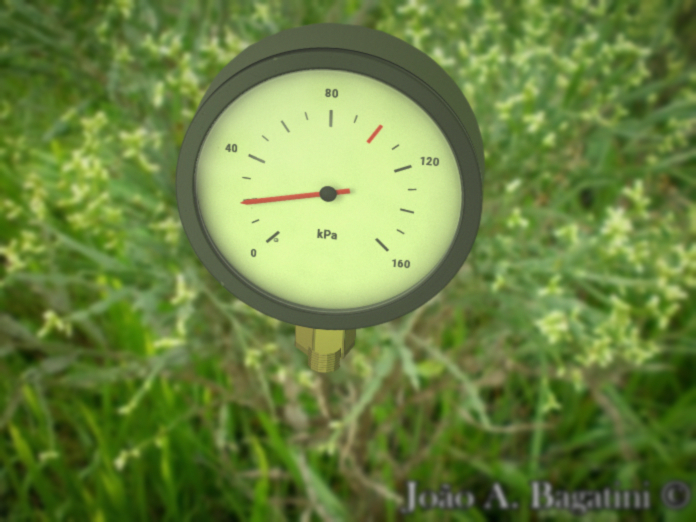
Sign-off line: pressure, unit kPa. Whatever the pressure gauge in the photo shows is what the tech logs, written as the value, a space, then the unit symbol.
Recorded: 20 kPa
